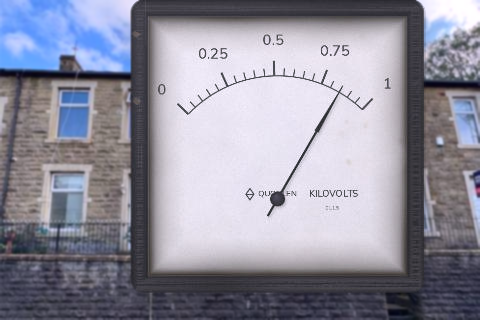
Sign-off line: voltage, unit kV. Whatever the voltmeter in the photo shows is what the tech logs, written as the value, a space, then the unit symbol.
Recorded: 0.85 kV
